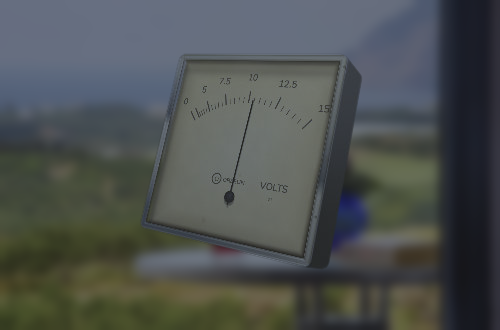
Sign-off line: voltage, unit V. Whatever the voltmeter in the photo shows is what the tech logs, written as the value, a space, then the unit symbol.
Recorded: 10.5 V
